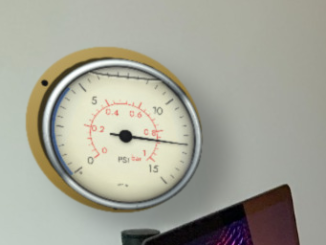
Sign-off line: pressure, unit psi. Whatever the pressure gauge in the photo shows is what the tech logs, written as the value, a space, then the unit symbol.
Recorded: 12.5 psi
